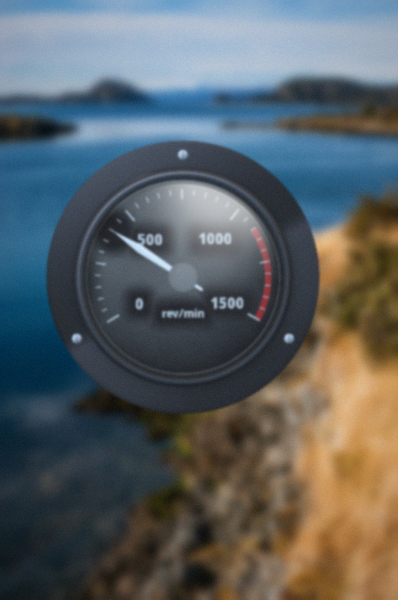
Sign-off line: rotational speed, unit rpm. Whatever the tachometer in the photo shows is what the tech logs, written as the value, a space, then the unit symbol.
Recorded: 400 rpm
